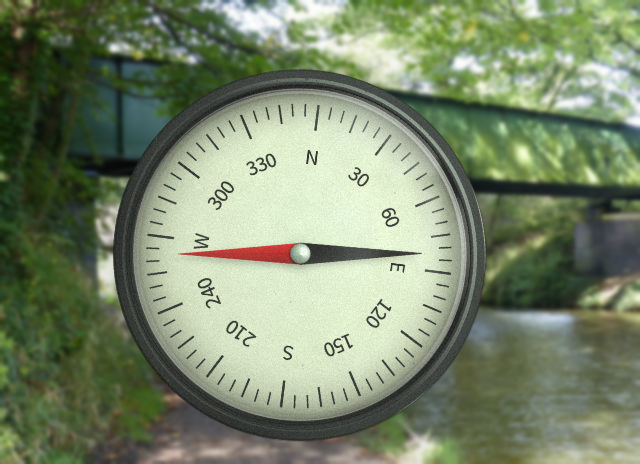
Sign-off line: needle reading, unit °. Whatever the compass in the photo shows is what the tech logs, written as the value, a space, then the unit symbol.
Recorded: 262.5 °
